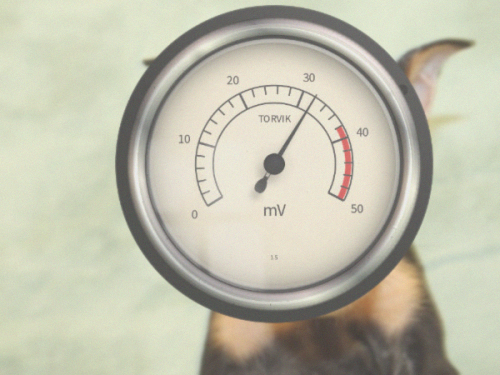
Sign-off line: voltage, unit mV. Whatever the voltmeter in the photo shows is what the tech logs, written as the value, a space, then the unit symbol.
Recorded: 32 mV
